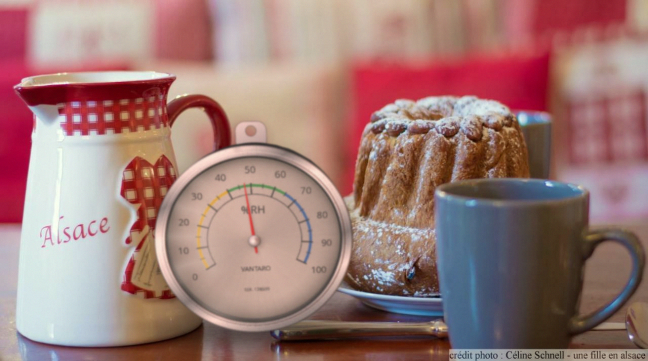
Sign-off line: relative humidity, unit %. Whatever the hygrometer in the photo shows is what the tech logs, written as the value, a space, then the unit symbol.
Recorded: 47.5 %
